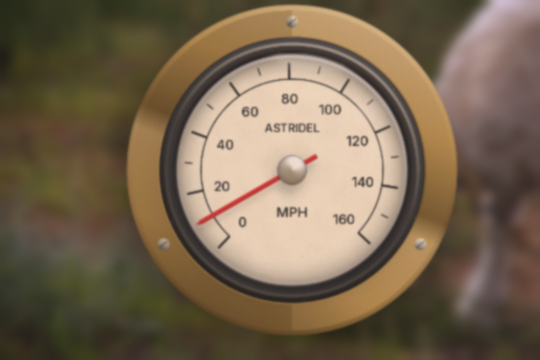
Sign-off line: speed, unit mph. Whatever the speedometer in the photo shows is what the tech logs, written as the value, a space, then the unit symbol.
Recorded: 10 mph
